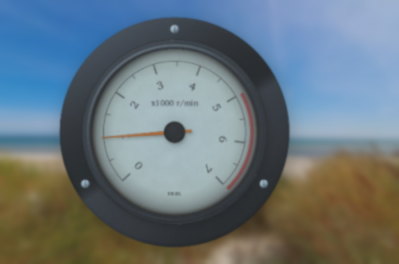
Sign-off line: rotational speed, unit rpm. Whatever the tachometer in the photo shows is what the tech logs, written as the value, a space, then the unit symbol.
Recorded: 1000 rpm
